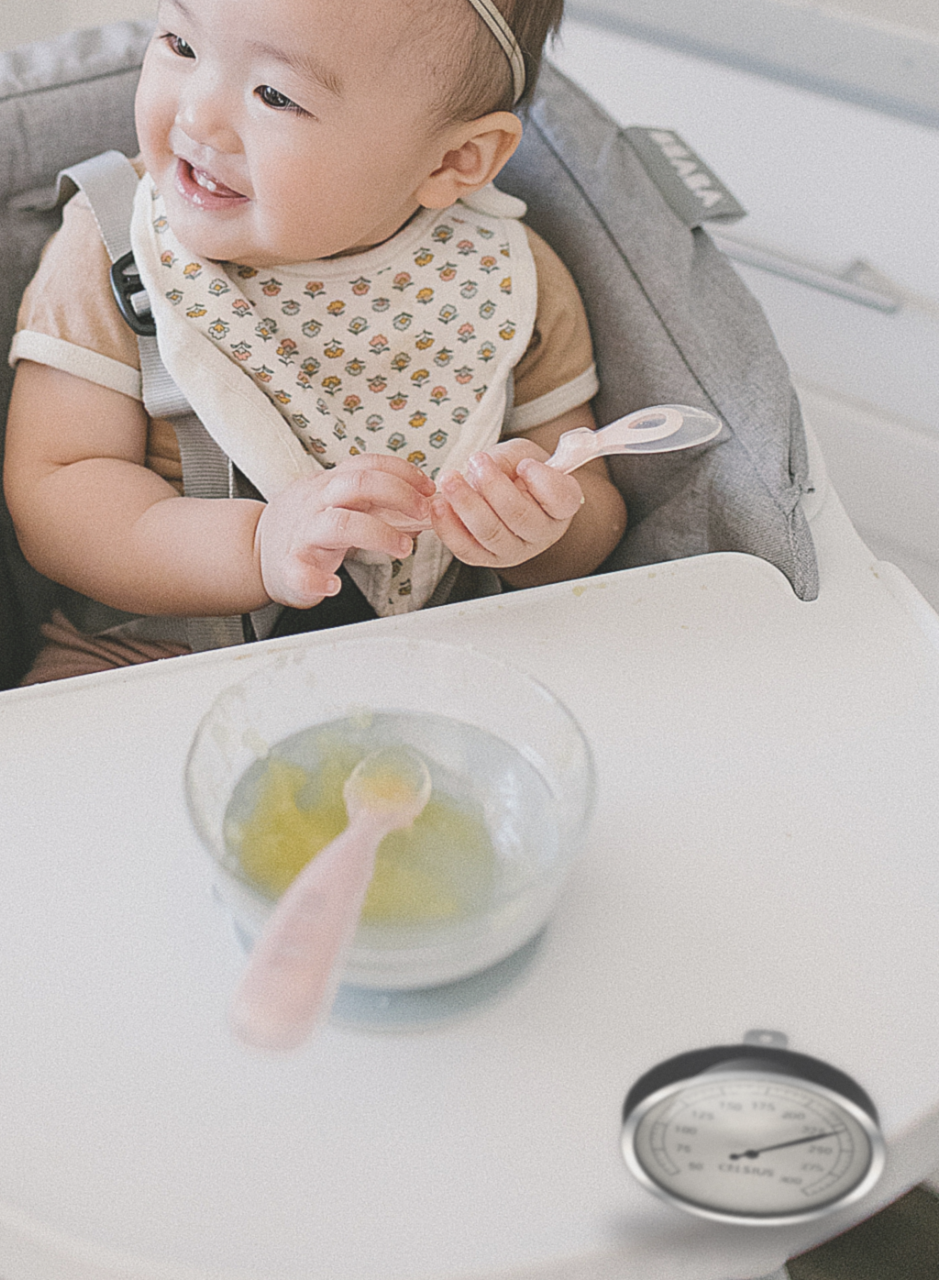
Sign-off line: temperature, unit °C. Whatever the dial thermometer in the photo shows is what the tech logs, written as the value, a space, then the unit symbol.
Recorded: 225 °C
